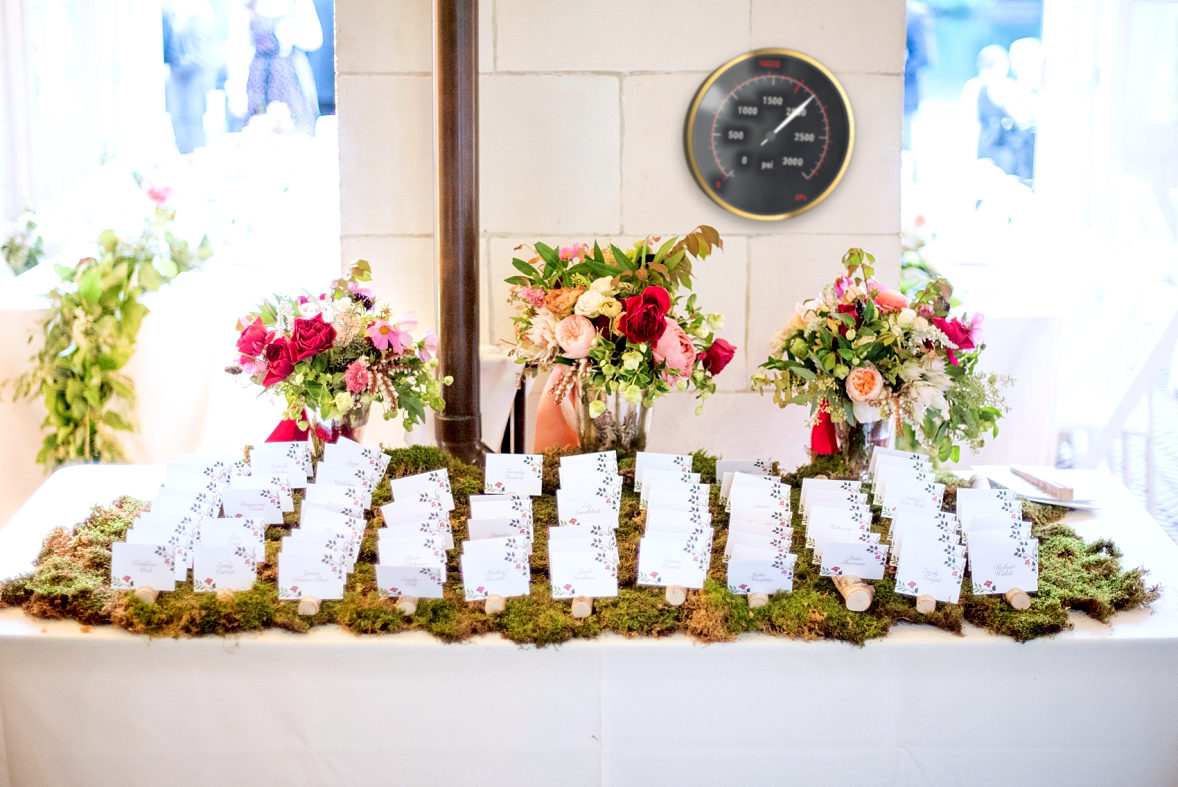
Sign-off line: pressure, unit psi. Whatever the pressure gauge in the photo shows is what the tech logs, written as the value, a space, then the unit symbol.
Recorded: 2000 psi
